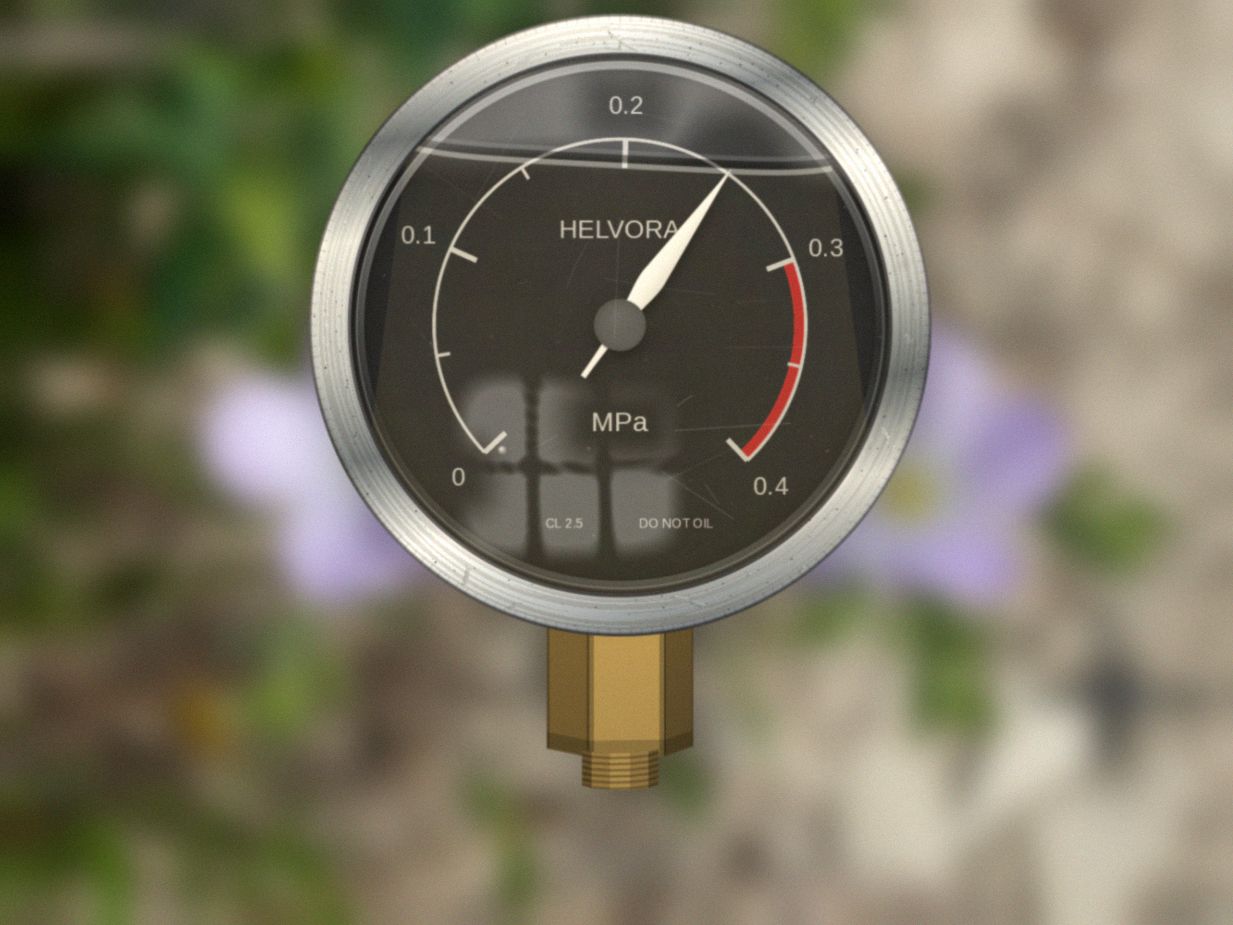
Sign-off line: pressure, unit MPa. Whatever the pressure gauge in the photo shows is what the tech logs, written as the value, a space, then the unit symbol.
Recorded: 0.25 MPa
